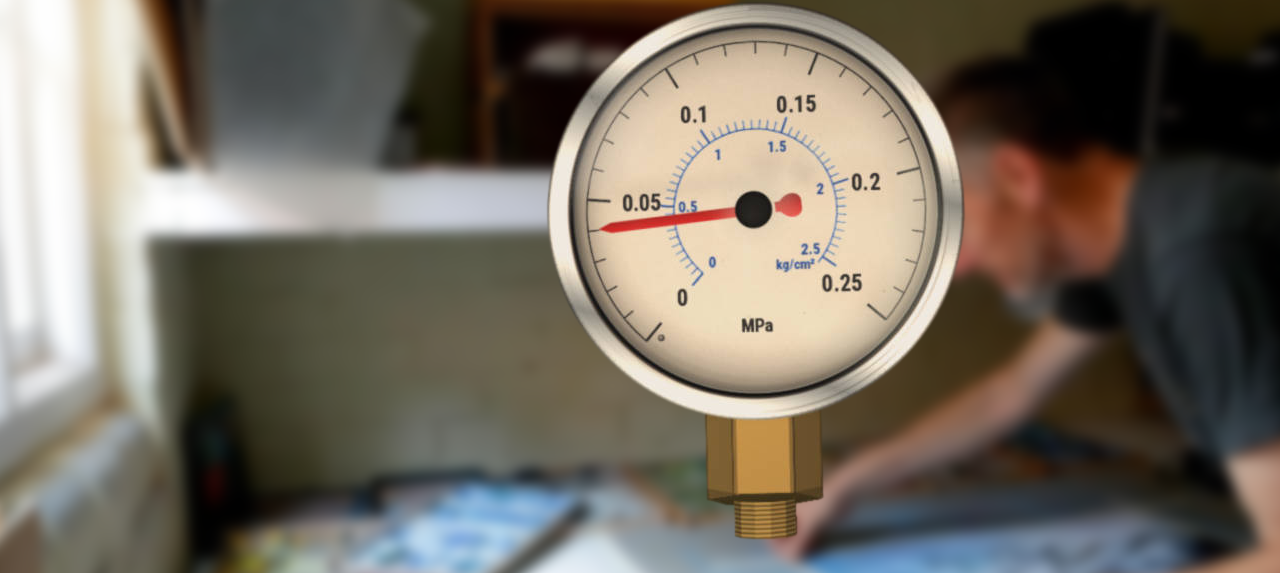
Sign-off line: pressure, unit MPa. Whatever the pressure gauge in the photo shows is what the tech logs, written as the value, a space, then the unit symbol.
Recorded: 0.04 MPa
